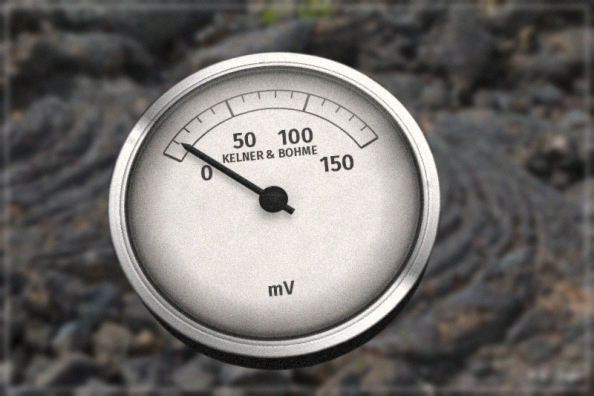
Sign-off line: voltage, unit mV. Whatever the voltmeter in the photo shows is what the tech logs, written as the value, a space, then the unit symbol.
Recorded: 10 mV
